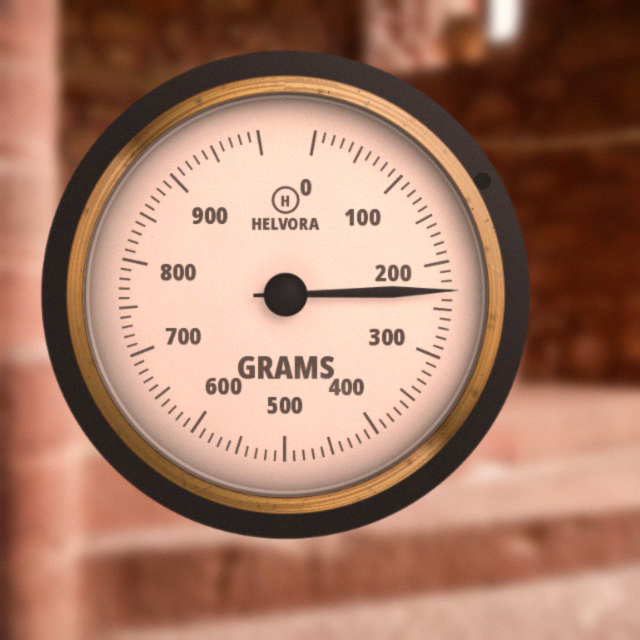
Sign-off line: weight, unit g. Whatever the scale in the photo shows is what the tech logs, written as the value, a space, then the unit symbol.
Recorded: 230 g
